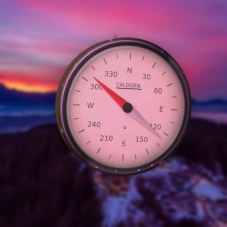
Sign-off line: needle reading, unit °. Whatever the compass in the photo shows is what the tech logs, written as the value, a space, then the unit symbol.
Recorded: 307.5 °
